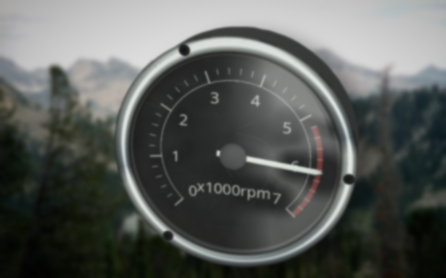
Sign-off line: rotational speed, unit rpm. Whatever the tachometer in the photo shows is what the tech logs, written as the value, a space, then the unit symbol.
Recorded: 6000 rpm
